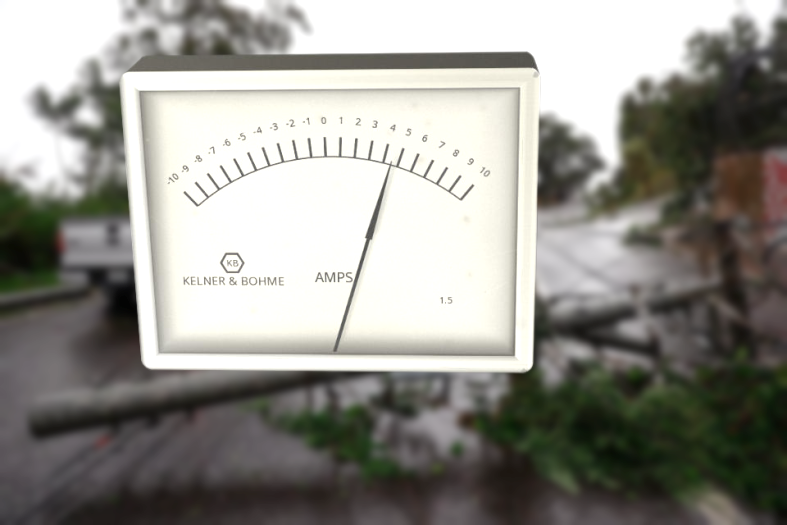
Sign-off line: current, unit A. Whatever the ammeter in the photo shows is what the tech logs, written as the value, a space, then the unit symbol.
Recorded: 4.5 A
